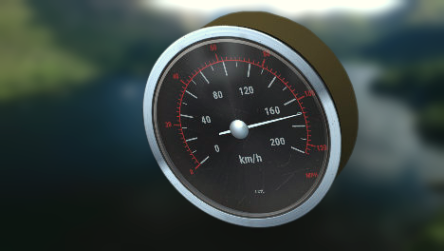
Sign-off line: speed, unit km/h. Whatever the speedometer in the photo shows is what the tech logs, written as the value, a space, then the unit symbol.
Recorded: 170 km/h
